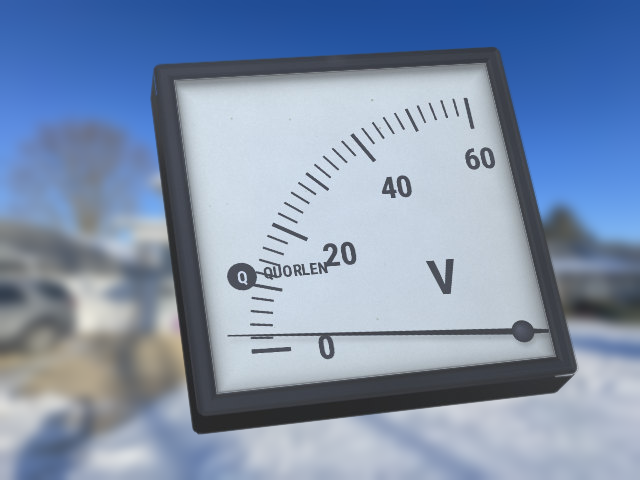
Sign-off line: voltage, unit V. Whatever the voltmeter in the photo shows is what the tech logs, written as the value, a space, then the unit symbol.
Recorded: 2 V
